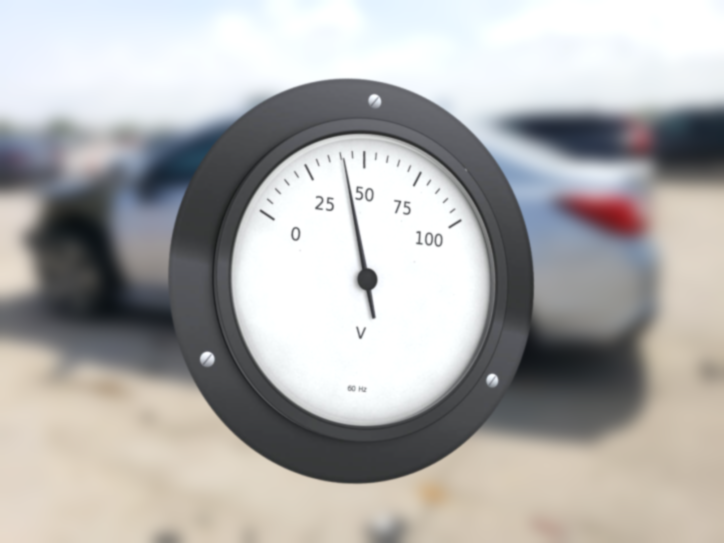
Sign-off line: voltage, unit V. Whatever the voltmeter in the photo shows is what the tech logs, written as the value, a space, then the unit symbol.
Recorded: 40 V
